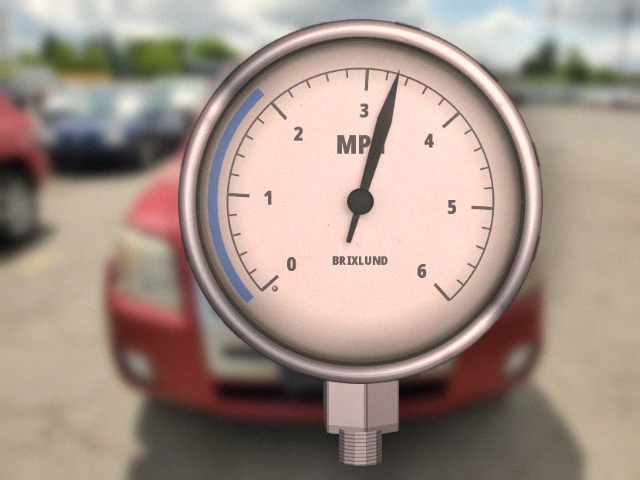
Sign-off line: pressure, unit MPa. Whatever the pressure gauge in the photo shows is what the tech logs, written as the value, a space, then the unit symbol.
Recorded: 3.3 MPa
